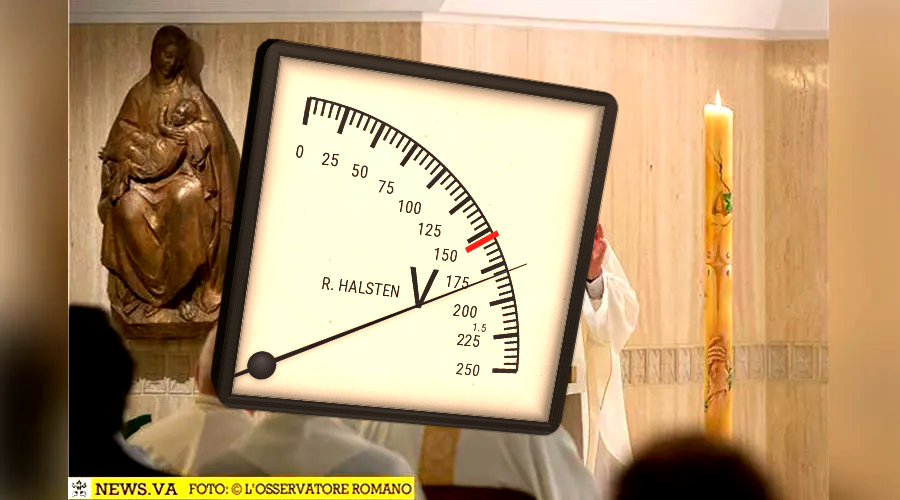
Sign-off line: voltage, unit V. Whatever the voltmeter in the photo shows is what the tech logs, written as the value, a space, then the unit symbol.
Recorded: 180 V
